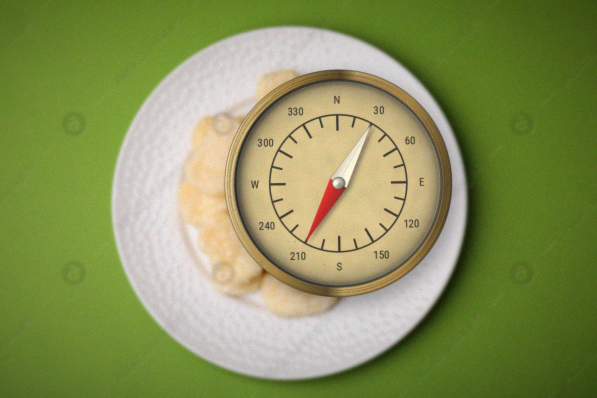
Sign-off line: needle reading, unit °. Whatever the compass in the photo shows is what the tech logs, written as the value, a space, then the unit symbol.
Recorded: 210 °
